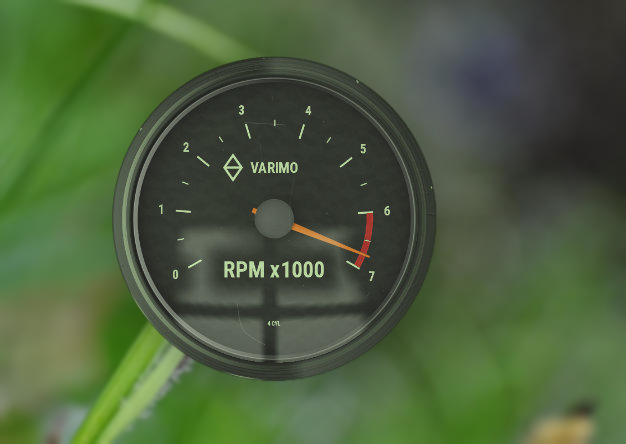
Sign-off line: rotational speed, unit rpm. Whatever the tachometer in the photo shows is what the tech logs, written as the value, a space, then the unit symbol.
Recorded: 6750 rpm
